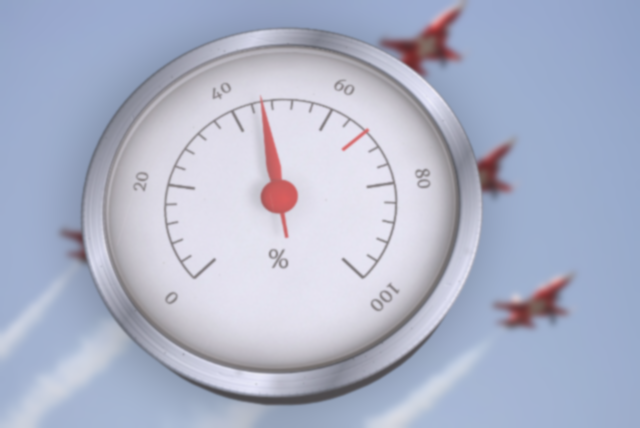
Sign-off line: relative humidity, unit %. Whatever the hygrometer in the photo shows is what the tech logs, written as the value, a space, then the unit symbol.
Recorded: 46 %
